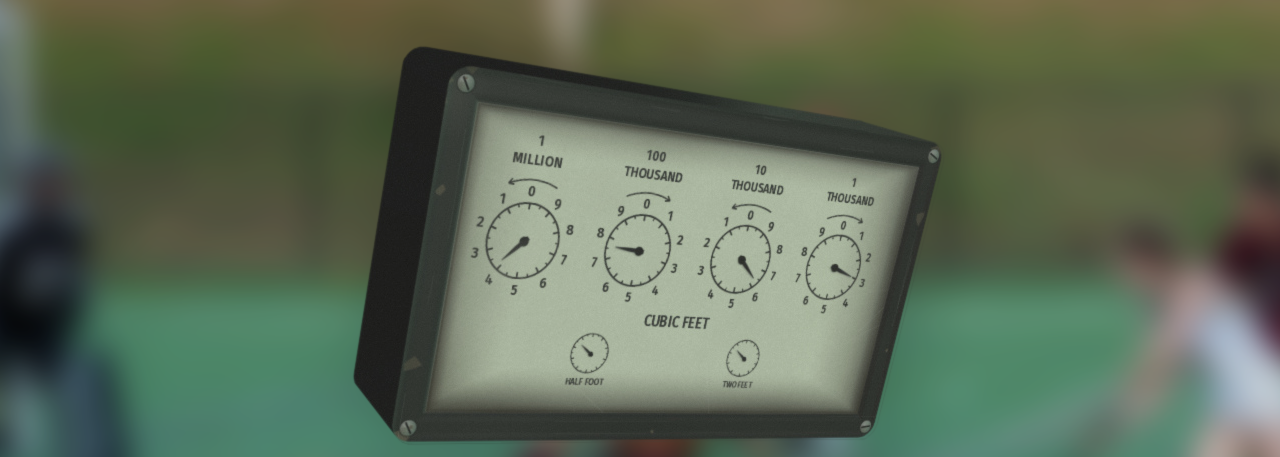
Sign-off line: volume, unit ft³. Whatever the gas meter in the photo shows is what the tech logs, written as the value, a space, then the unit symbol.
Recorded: 376300 ft³
